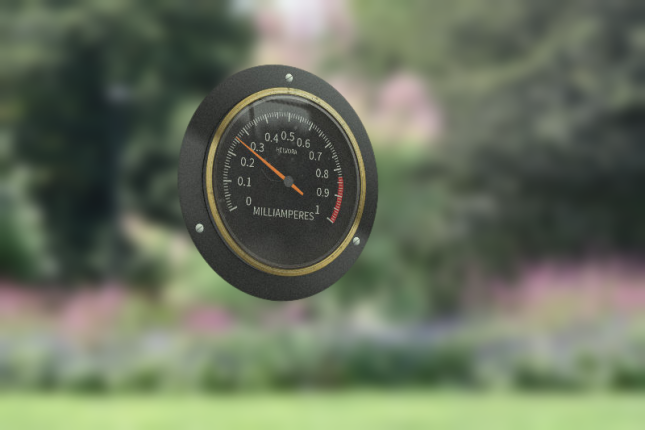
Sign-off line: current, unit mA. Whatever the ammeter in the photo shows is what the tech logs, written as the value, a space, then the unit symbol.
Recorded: 0.25 mA
